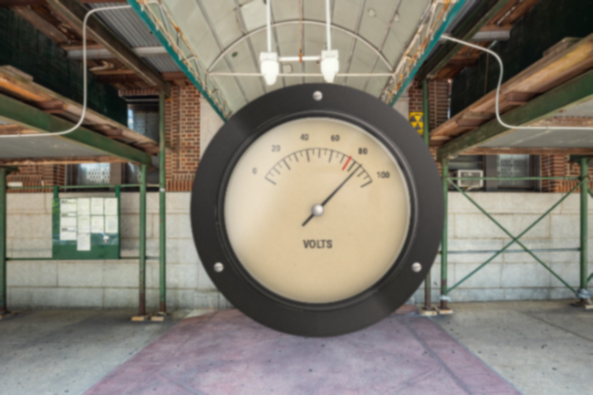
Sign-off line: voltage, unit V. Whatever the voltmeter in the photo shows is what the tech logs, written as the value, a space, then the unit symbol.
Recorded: 85 V
